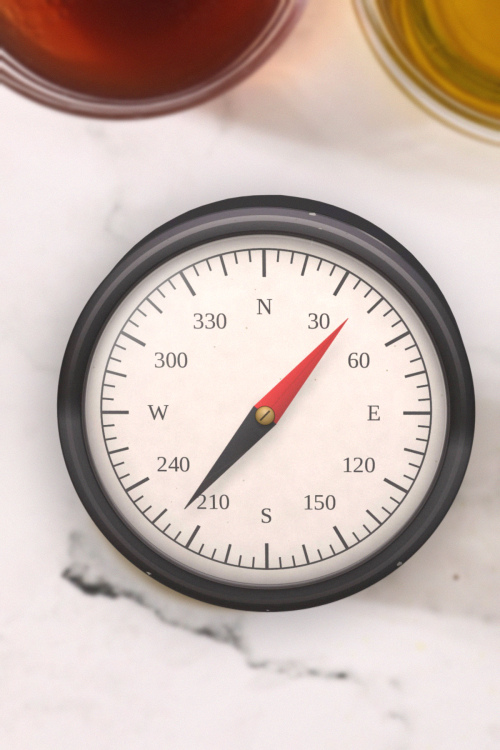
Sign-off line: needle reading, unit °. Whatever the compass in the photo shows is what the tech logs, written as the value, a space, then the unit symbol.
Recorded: 40 °
